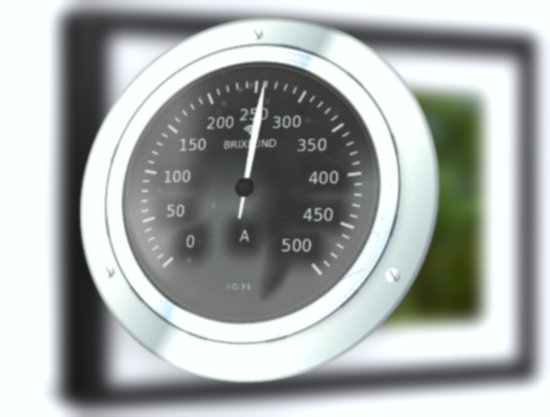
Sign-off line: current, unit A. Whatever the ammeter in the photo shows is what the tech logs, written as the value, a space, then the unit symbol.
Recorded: 260 A
